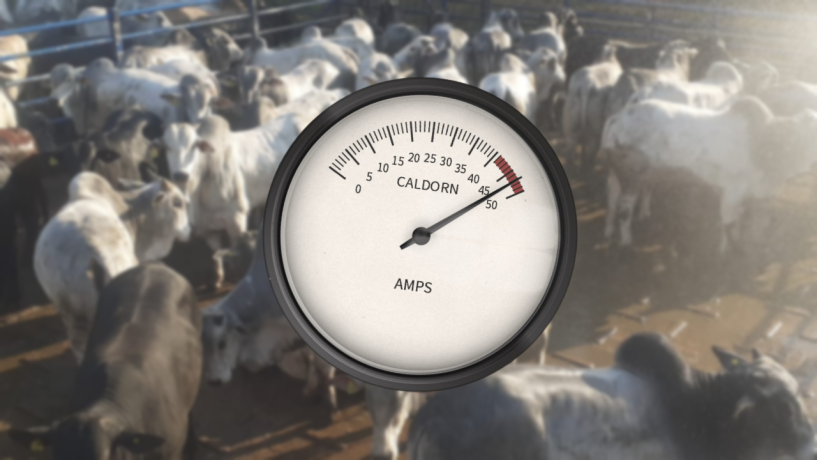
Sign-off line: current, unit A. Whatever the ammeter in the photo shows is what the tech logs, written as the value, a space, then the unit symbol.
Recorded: 47 A
